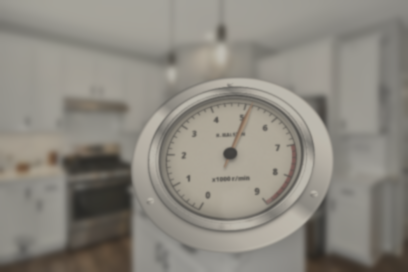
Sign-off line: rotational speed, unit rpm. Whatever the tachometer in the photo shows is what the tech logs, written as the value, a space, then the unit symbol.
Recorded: 5200 rpm
